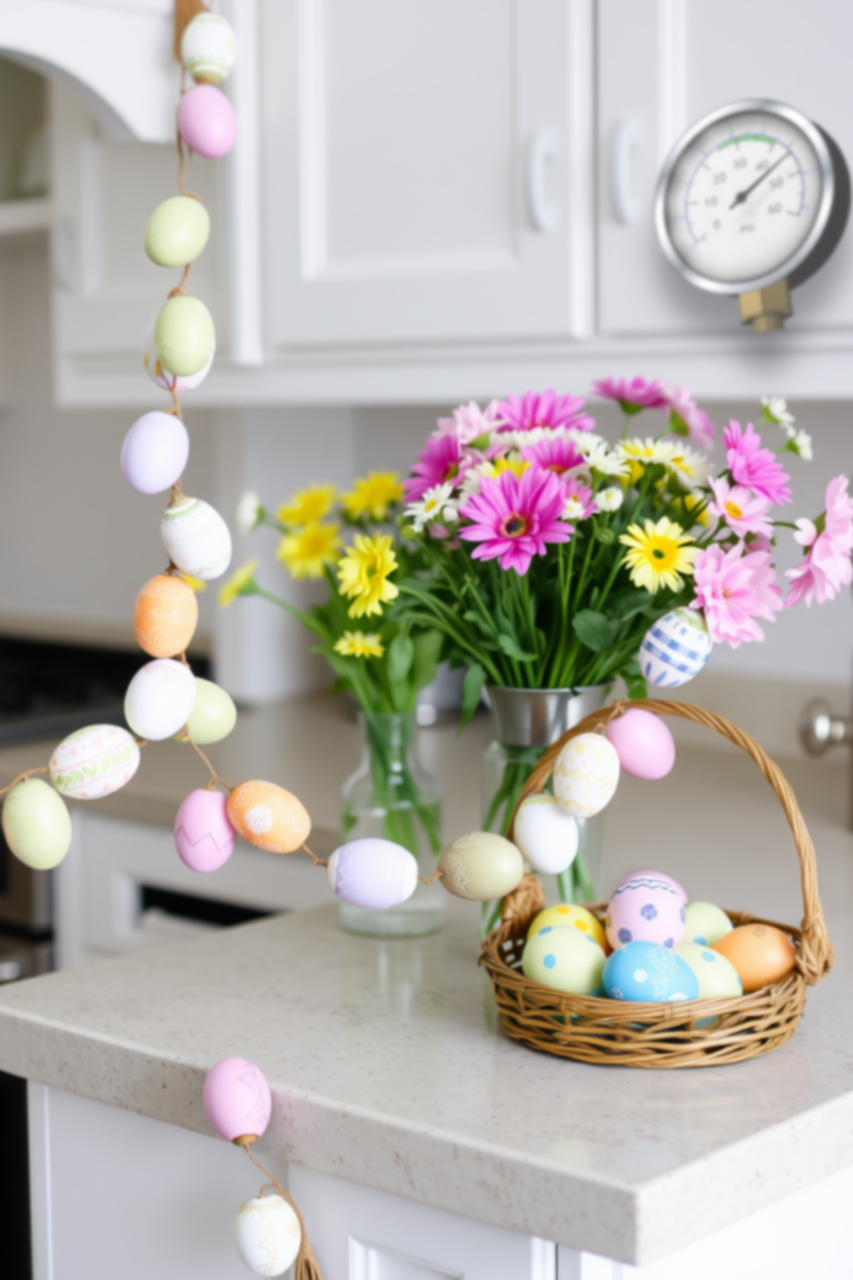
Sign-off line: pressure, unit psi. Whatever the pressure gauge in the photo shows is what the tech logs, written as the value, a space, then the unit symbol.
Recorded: 45 psi
